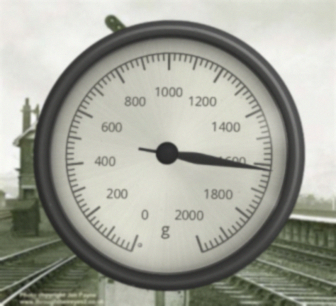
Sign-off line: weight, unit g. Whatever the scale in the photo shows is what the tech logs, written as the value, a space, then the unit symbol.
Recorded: 1620 g
